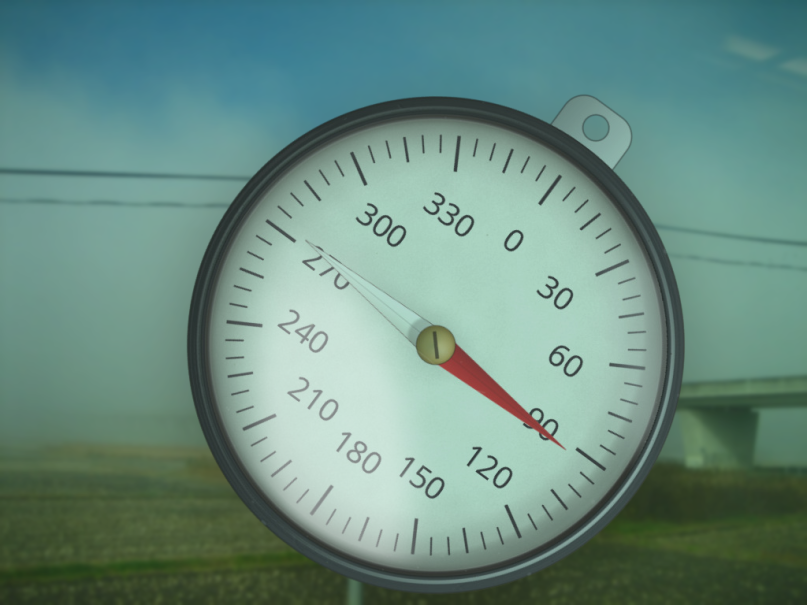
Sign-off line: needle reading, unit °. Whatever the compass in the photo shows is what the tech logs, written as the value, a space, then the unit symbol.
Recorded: 92.5 °
